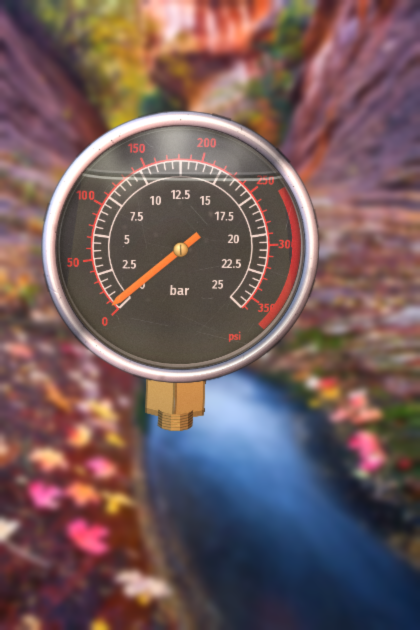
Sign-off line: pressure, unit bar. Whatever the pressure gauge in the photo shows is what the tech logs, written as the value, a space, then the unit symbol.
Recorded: 0.5 bar
